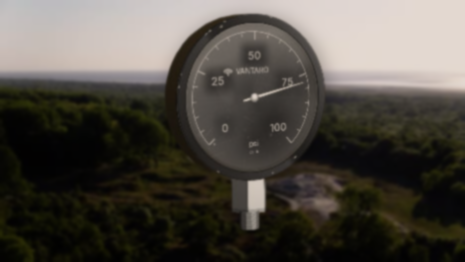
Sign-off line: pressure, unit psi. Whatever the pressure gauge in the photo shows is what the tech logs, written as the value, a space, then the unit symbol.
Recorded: 77.5 psi
